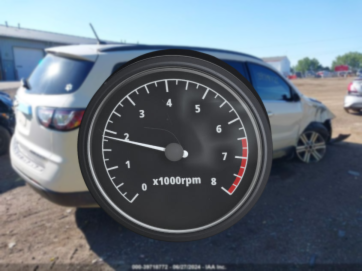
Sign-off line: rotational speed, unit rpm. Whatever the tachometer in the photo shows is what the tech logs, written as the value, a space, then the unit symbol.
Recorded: 1875 rpm
